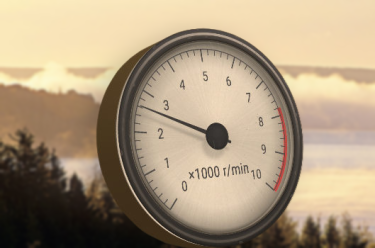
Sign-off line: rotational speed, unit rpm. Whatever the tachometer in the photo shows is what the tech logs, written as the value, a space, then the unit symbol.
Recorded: 2600 rpm
